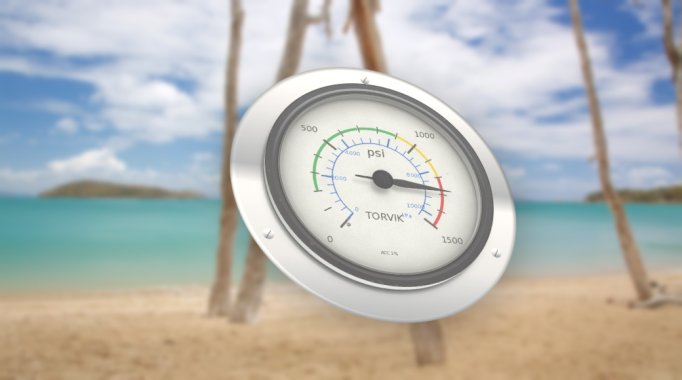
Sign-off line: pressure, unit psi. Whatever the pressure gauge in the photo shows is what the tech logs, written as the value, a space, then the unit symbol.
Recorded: 1300 psi
